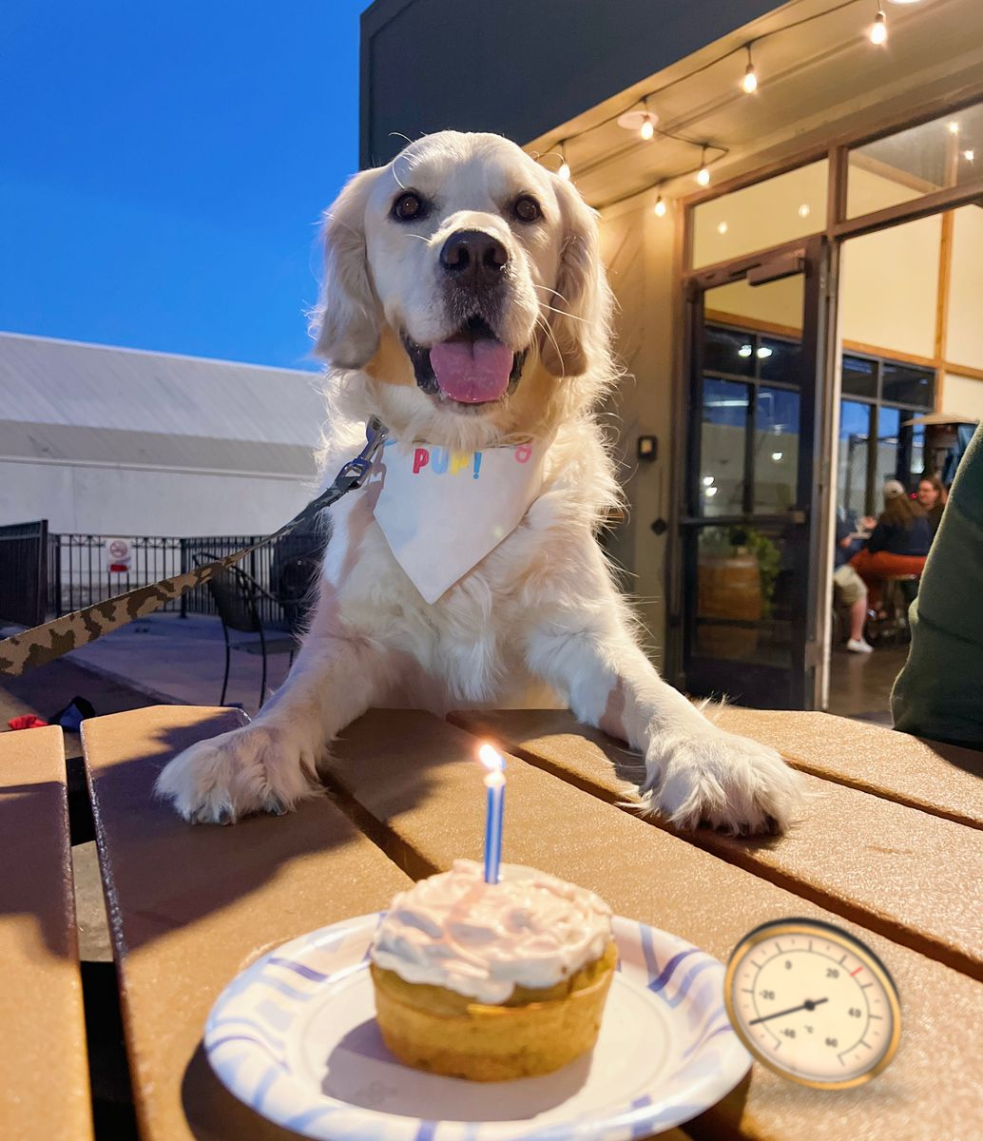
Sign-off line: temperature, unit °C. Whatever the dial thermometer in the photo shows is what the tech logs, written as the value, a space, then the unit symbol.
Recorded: -30 °C
